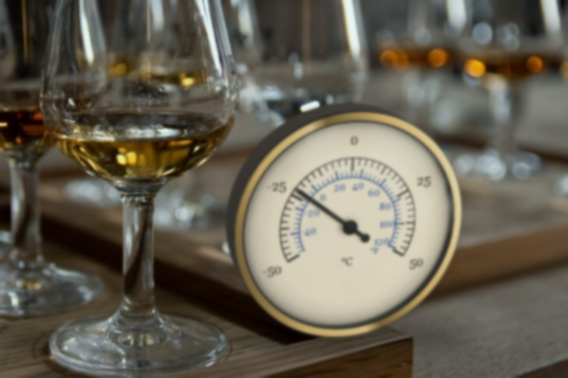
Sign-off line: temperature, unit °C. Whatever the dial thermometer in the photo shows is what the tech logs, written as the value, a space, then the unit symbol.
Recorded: -22.5 °C
